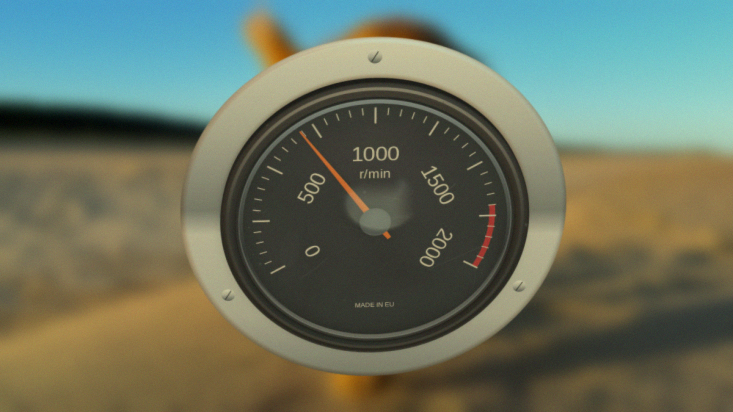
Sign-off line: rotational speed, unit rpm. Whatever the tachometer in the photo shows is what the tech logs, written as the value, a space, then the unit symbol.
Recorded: 700 rpm
